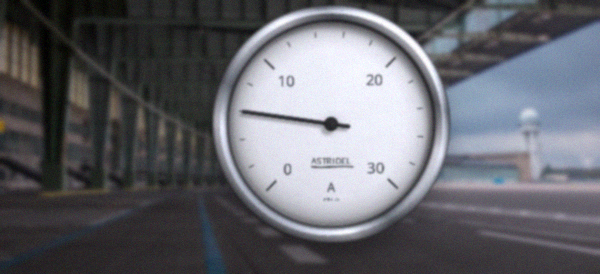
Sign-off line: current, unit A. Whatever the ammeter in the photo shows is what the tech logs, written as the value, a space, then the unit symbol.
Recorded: 6 A
